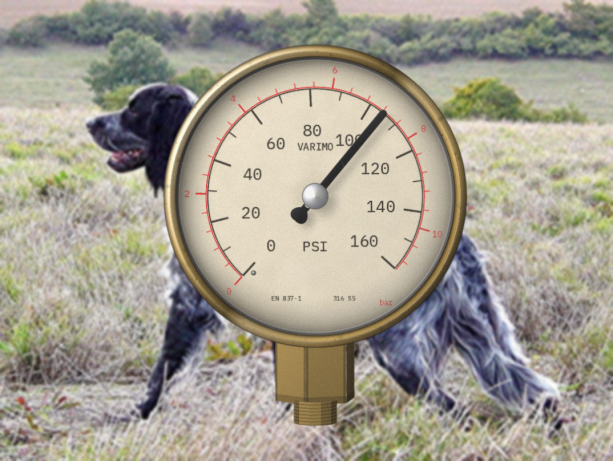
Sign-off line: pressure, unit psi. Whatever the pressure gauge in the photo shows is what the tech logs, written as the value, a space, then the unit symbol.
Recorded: 105 psi
